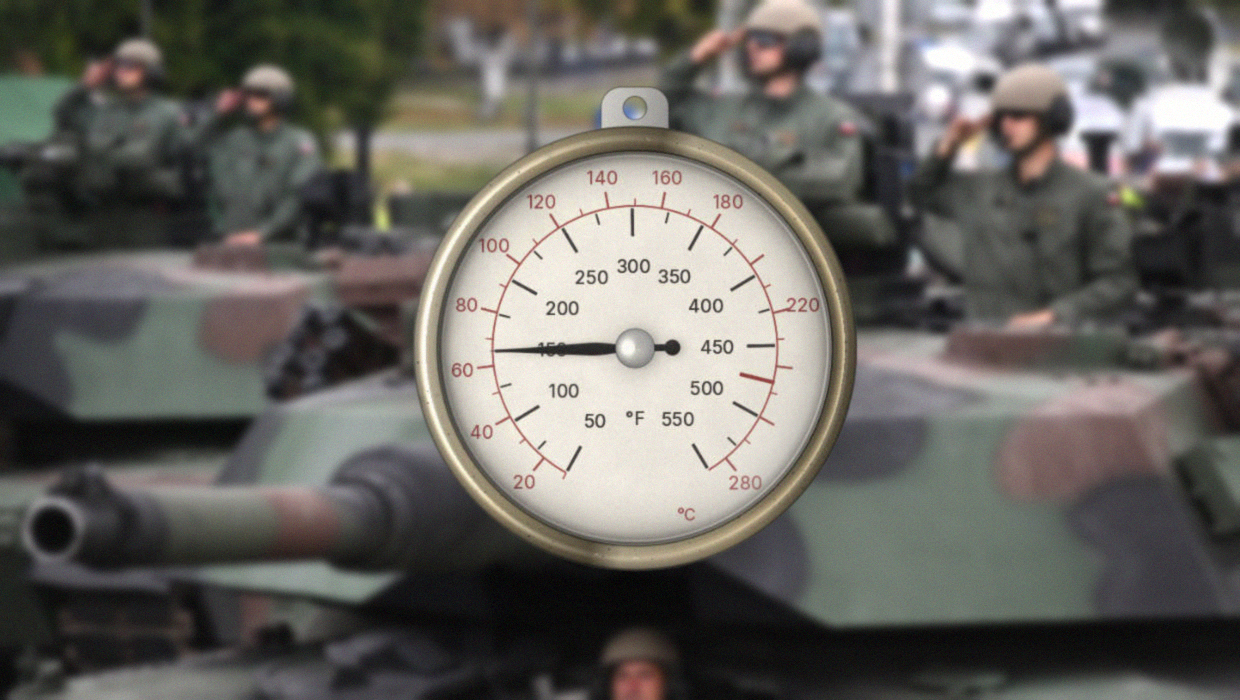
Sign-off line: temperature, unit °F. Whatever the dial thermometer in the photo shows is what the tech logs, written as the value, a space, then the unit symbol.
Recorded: 150 °F
